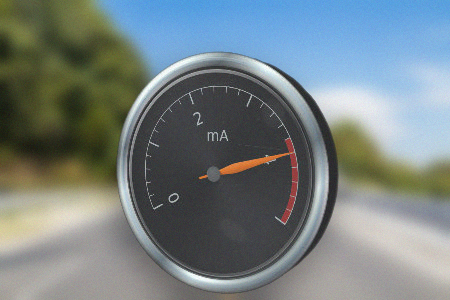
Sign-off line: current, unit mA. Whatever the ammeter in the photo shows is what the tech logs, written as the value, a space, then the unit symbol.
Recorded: 4 mA
